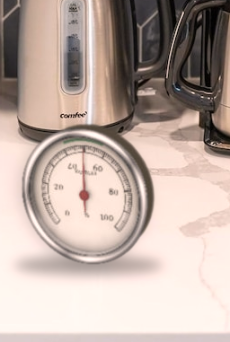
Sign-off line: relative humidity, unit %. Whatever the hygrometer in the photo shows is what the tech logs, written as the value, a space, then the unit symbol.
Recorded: 50 %
